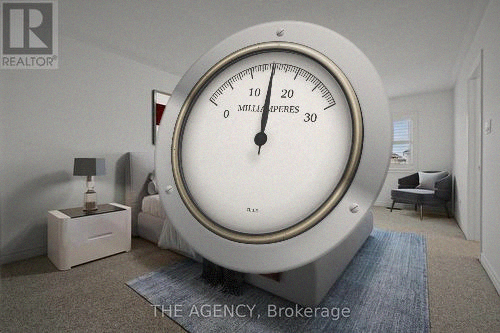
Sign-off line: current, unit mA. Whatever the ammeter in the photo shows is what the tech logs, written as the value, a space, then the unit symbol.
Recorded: 15 mA
